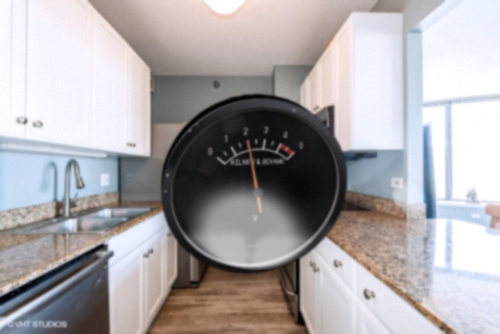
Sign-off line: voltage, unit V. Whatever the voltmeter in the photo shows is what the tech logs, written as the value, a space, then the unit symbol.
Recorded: 2 V
